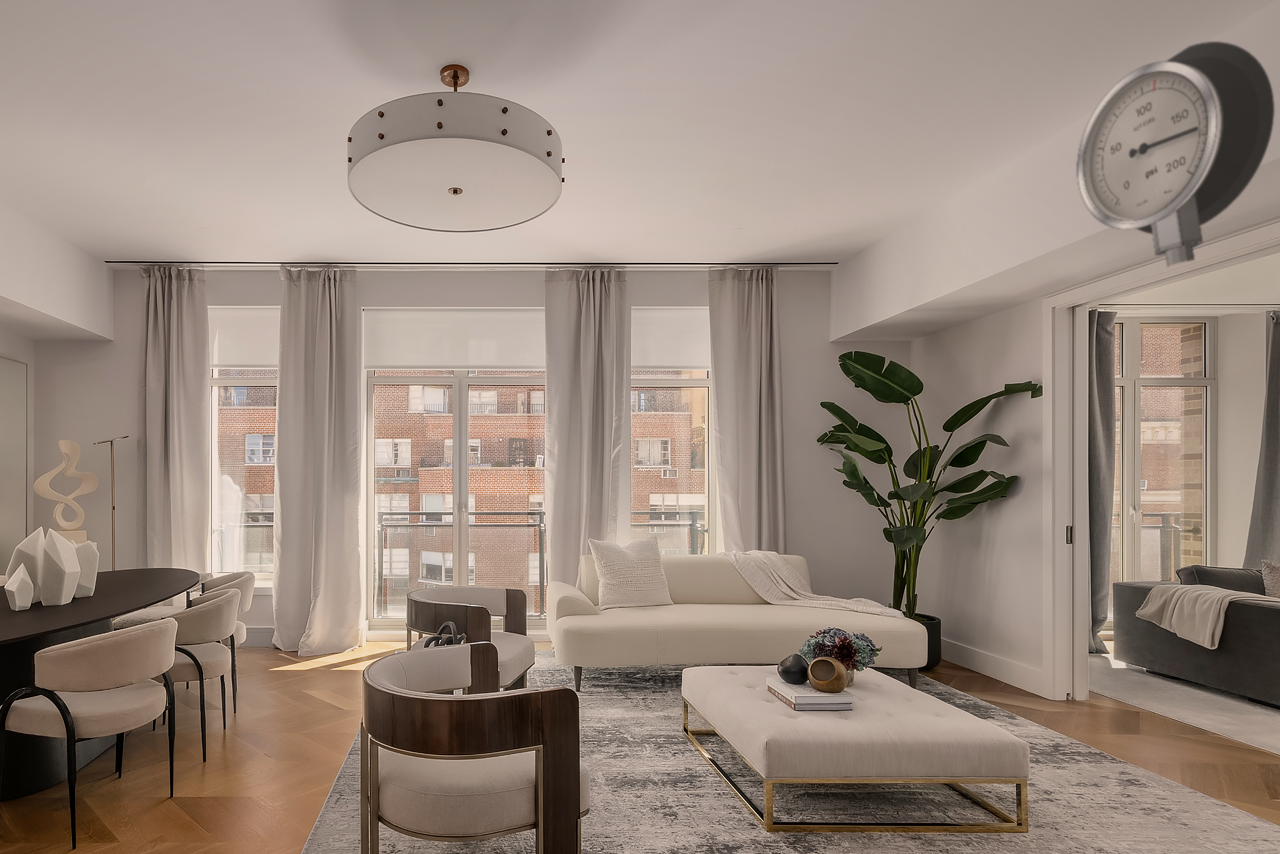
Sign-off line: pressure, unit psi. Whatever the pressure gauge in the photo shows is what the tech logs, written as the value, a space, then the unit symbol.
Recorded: 170 psi
